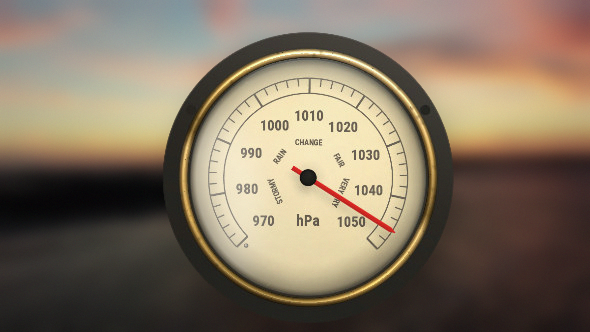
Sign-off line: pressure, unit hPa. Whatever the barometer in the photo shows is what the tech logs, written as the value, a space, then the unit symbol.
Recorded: 1046 hPa
